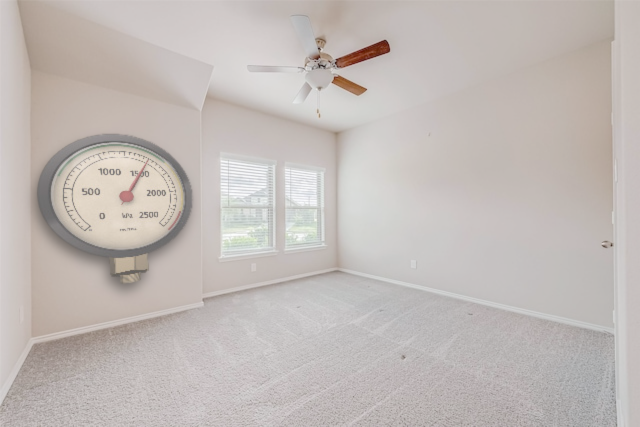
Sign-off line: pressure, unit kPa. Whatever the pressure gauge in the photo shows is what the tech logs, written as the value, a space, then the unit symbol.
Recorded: 1500 kPa
